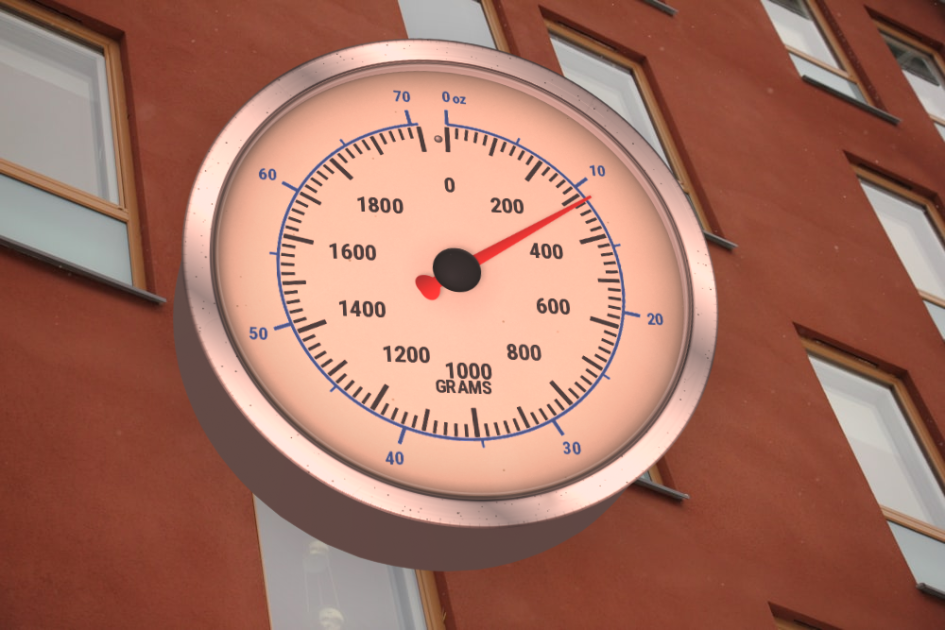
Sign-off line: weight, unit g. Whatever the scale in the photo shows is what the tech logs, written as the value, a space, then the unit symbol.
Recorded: 320 g
